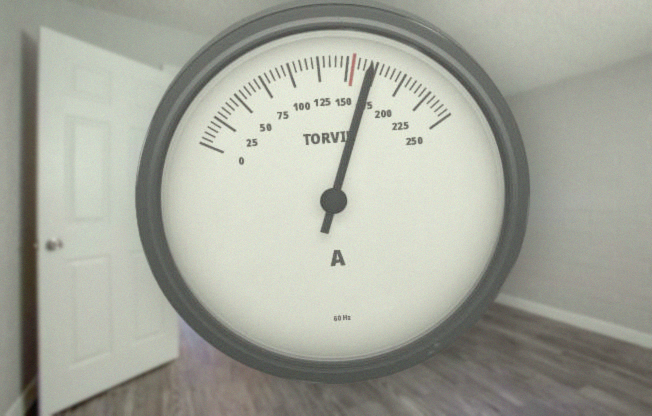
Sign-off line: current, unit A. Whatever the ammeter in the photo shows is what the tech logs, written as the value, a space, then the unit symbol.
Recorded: 170 A
